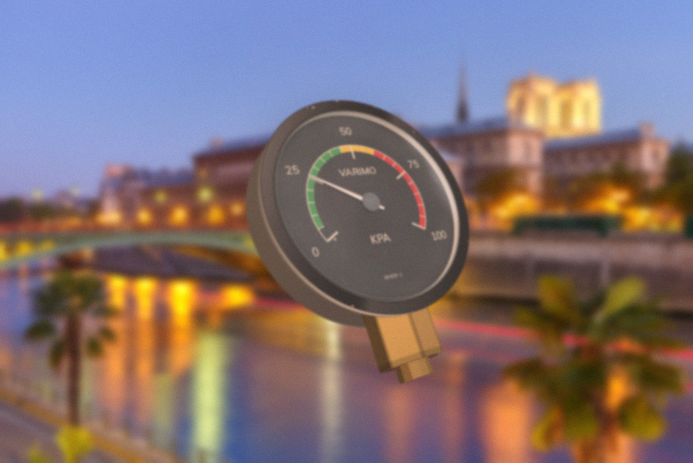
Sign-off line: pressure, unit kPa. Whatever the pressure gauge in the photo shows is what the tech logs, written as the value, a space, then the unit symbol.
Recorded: 25 kPa
